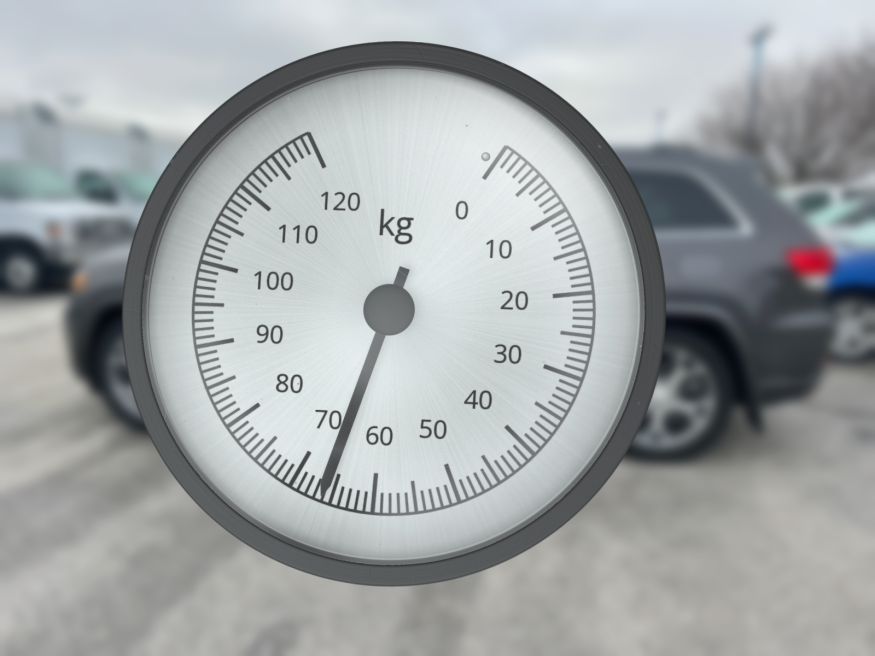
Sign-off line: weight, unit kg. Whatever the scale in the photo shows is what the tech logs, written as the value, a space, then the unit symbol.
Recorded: 66 kg
